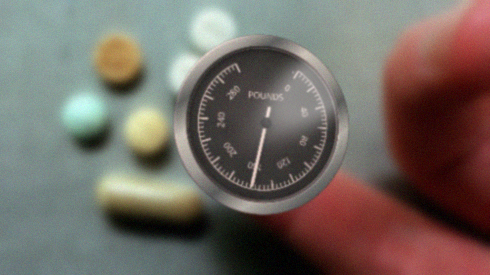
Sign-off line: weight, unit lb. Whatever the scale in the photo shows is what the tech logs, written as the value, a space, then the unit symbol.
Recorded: 160 lb
